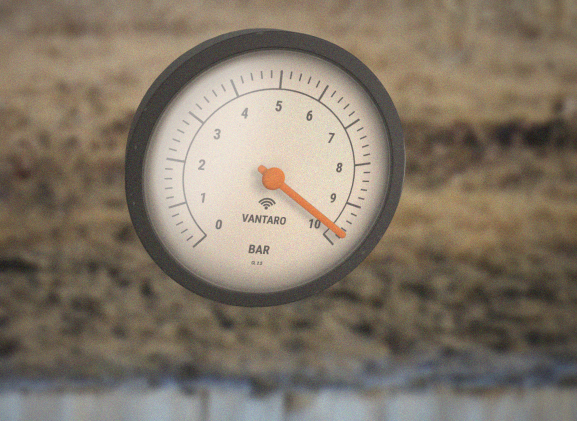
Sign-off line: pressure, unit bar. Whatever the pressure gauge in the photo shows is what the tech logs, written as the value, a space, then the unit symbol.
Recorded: 9.7 bar
